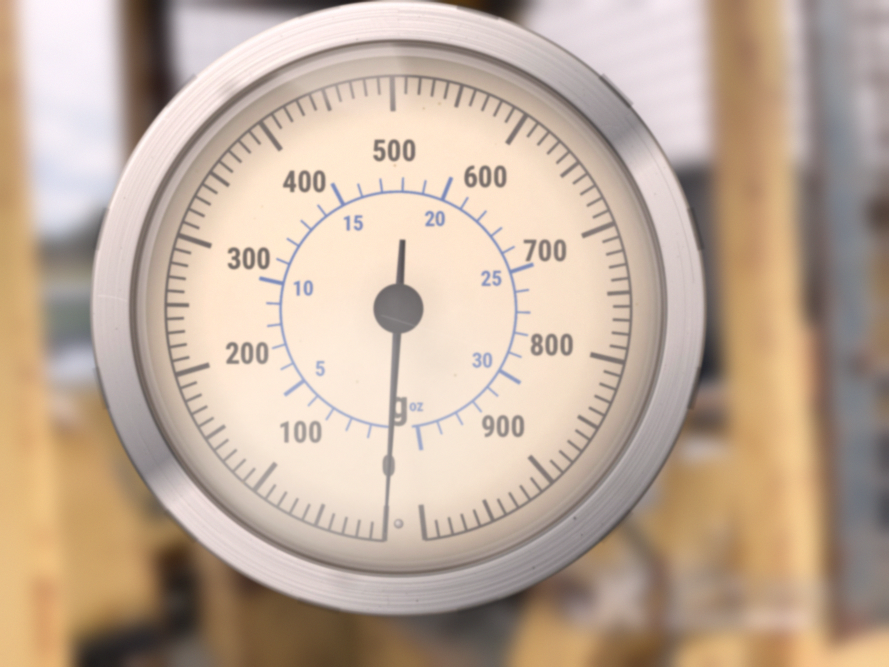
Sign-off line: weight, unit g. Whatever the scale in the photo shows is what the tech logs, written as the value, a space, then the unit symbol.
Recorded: 0 g
